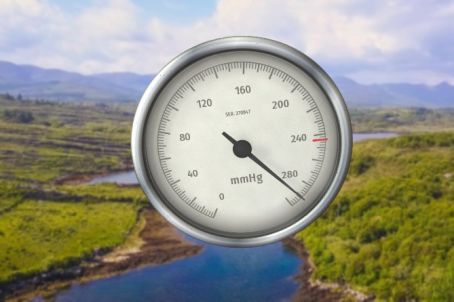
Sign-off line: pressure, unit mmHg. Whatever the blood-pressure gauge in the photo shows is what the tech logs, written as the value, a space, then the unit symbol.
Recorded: 290 mmHg
